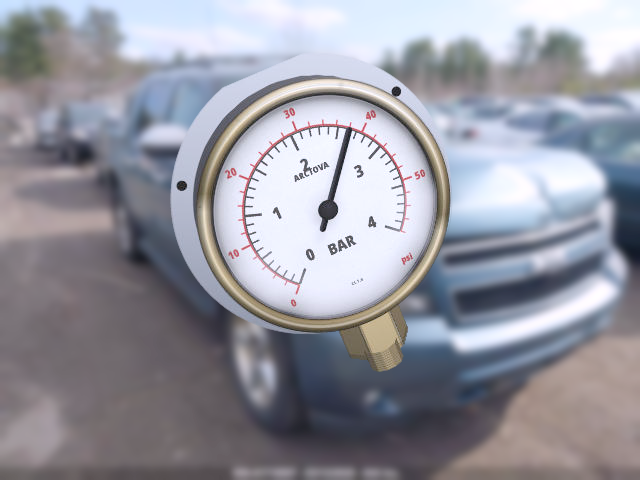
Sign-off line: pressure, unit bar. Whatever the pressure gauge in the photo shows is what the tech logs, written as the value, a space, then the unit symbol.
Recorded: 2.6 bar
